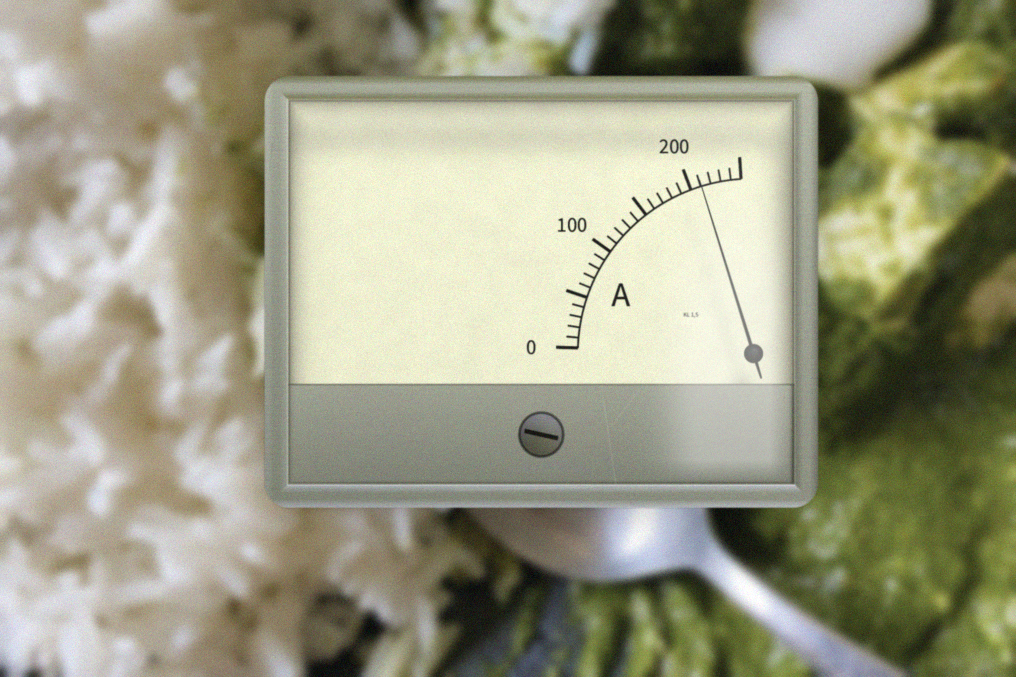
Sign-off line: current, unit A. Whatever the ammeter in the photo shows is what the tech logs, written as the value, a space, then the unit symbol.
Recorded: 210 A
